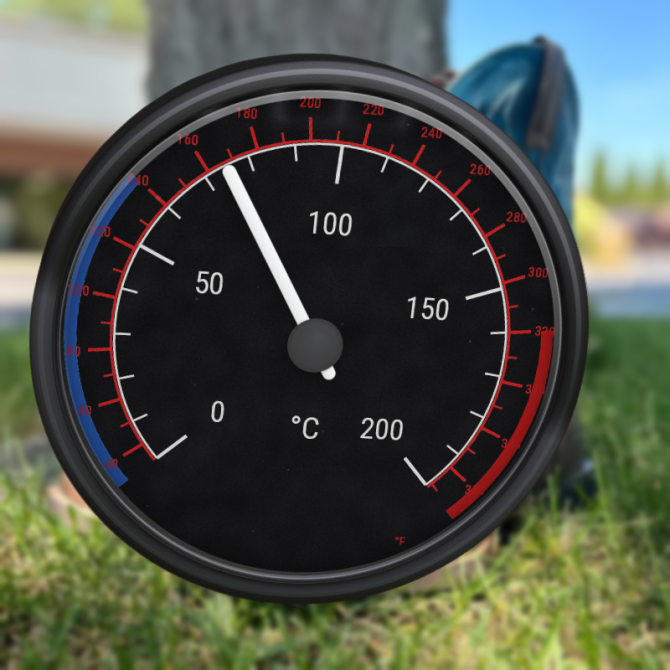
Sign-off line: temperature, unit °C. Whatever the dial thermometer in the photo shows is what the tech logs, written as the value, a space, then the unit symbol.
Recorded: 75 °C
